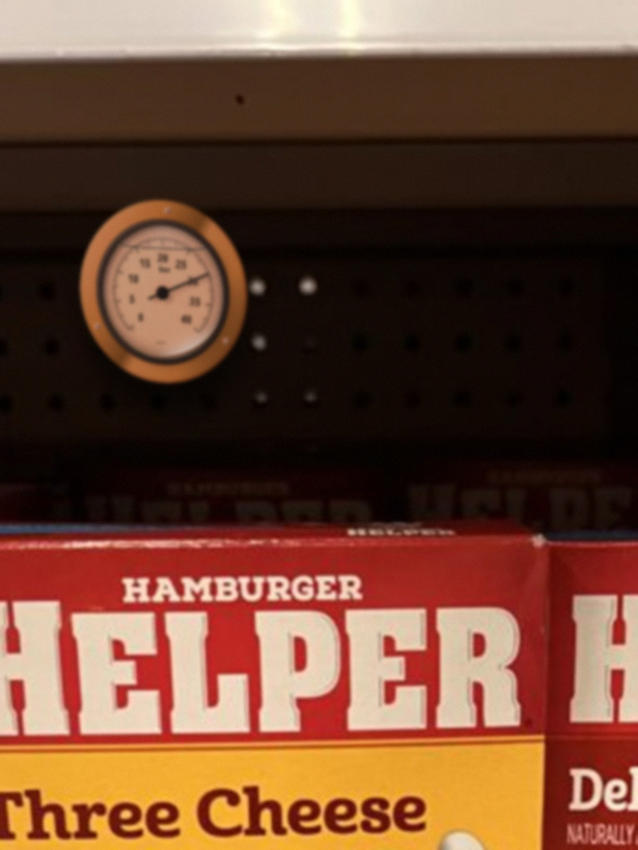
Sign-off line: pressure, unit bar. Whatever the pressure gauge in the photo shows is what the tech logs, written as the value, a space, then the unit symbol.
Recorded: 30 bar
